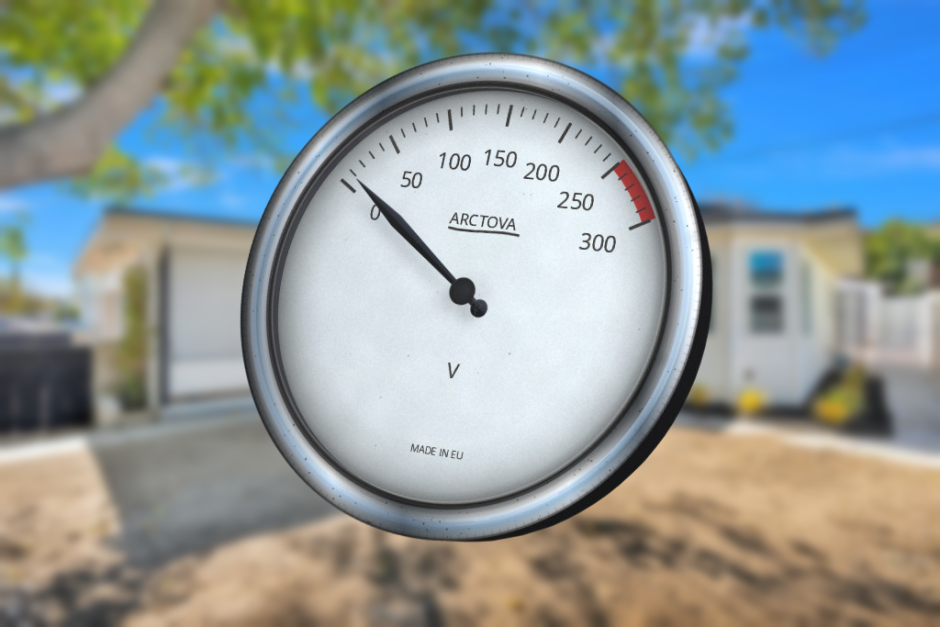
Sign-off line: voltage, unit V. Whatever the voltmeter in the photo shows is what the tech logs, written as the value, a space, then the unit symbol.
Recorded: 10 V
